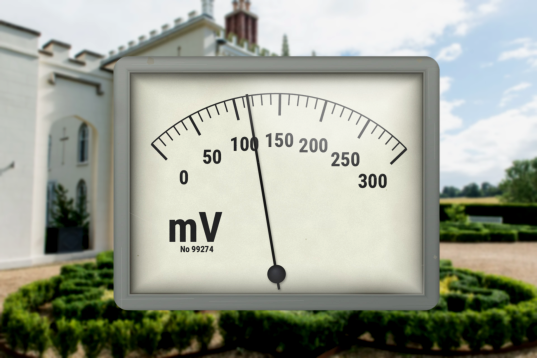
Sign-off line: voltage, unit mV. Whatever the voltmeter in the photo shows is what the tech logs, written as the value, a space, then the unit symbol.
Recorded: 115 mV
